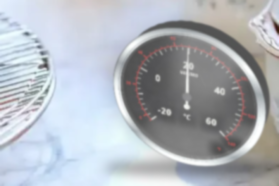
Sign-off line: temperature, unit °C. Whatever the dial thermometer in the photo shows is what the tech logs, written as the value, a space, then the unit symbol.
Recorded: 20 °C
